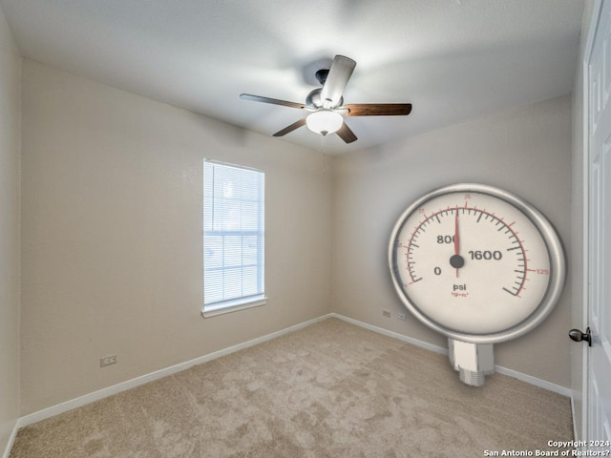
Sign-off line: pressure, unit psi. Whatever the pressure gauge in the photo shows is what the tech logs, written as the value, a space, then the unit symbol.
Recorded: 1000 psi
